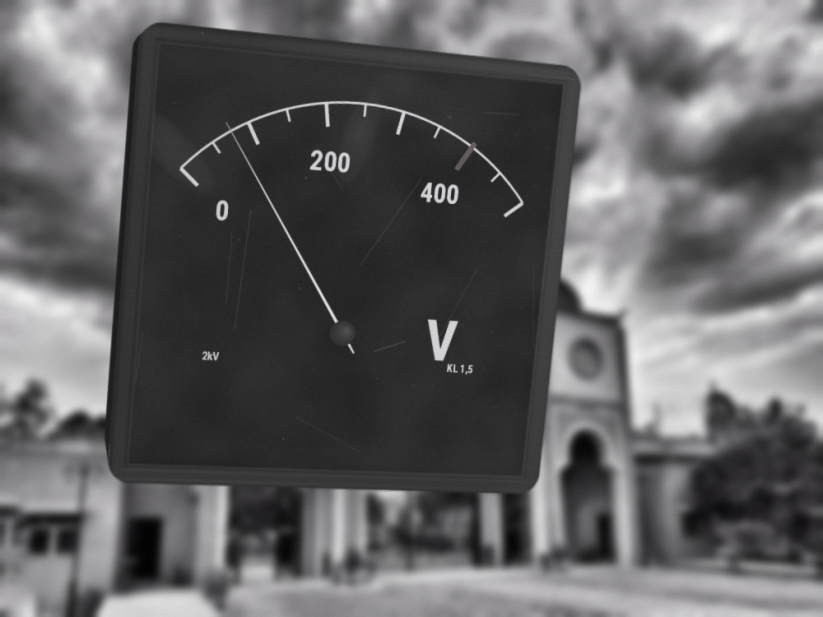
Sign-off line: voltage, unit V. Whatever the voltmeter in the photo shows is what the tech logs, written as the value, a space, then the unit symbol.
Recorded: 75 V
